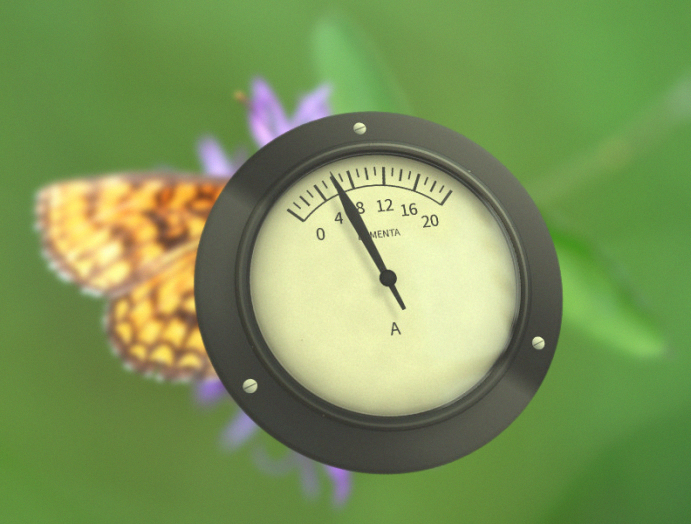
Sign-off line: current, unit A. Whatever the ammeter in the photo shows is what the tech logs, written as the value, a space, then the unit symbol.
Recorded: 6 A
